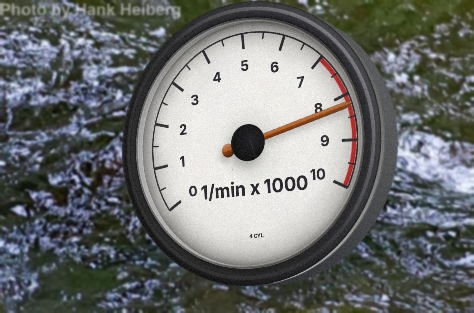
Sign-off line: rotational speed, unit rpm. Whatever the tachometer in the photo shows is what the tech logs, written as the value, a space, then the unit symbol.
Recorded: 8250 rpm
